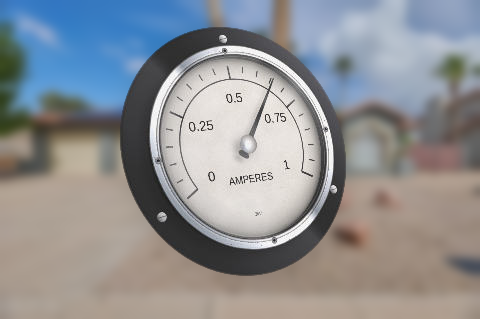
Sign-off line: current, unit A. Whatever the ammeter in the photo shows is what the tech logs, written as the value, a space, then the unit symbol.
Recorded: 0.65 A
